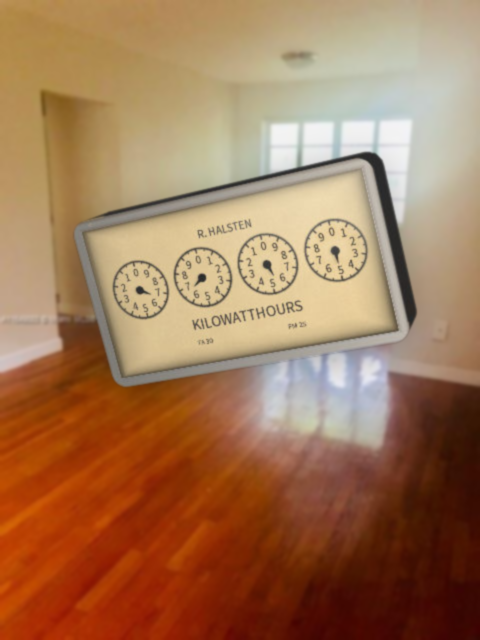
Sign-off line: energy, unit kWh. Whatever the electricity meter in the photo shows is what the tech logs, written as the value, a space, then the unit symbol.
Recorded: 6655 kWh
